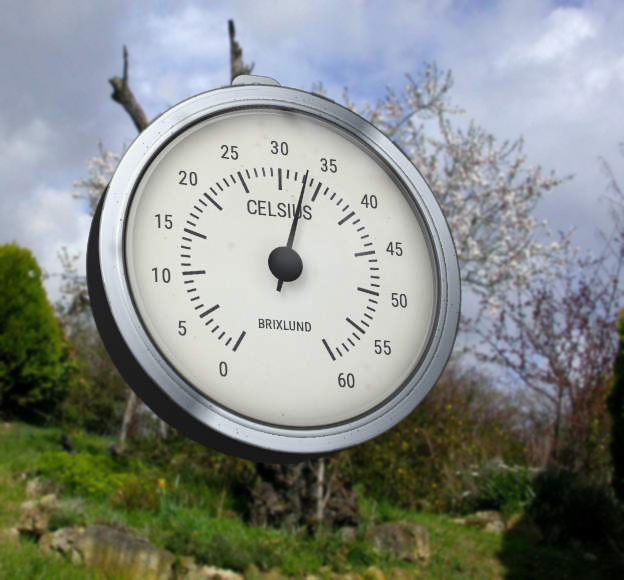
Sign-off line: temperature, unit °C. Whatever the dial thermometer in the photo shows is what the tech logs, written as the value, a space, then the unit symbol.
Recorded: 33 °C
